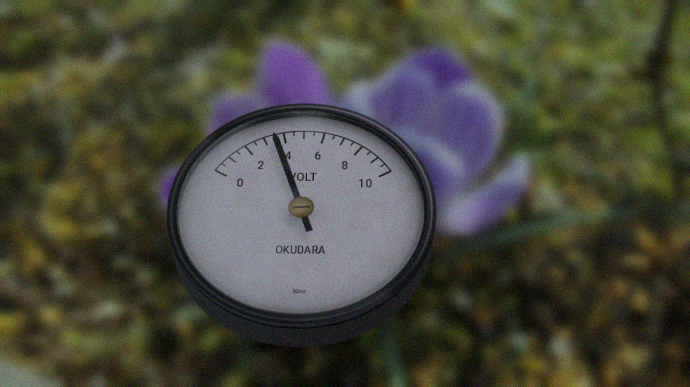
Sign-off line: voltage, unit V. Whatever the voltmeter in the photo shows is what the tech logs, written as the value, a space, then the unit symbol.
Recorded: 3.5 V
